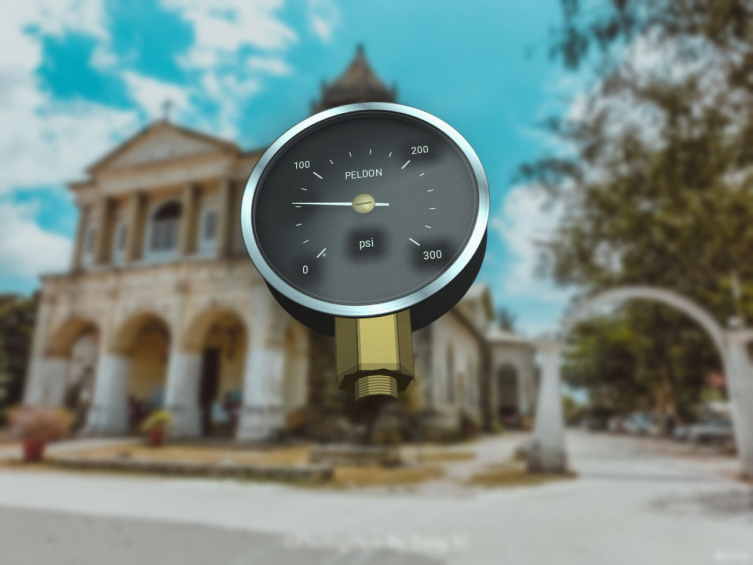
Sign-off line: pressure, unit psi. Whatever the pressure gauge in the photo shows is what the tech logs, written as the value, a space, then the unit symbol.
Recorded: 60 psi
